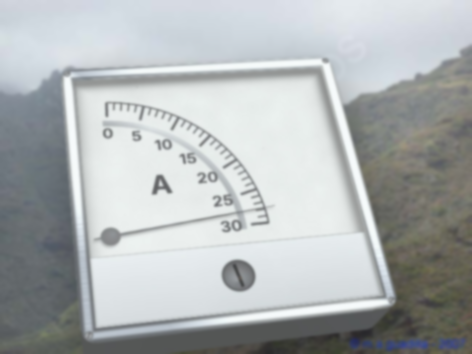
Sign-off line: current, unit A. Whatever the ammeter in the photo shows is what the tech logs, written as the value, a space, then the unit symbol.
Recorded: 28 A
